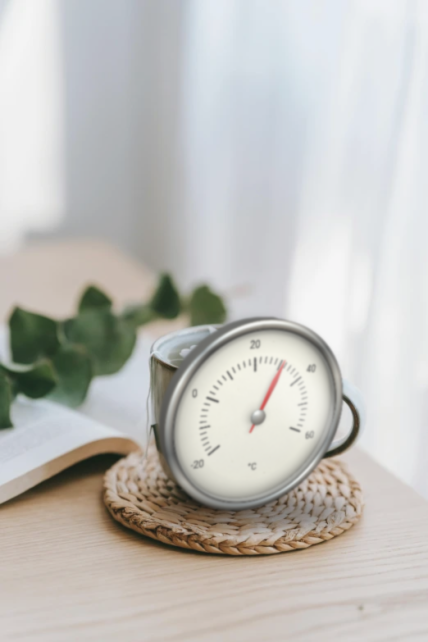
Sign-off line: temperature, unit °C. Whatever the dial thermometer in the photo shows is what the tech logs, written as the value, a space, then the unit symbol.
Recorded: 30 °C
